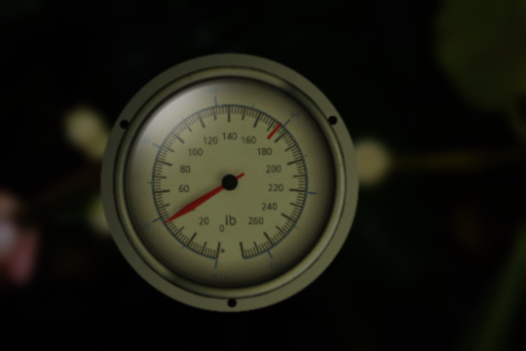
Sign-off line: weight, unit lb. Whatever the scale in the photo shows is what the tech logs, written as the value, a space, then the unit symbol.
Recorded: 40 lb
